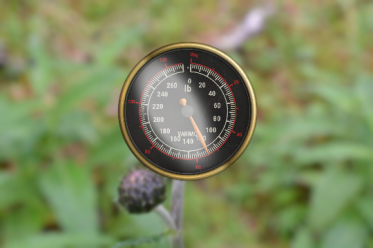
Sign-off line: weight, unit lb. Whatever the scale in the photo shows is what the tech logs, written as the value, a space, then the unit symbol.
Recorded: 120 lb
